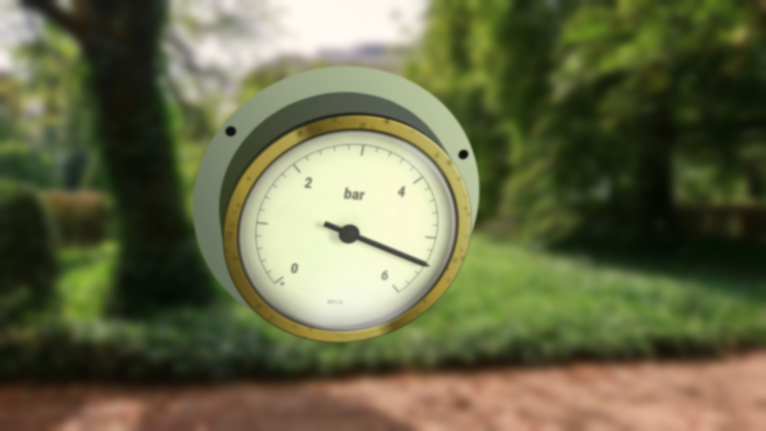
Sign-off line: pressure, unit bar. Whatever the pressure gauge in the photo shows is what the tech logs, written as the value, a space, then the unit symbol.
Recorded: 5.4 bar
